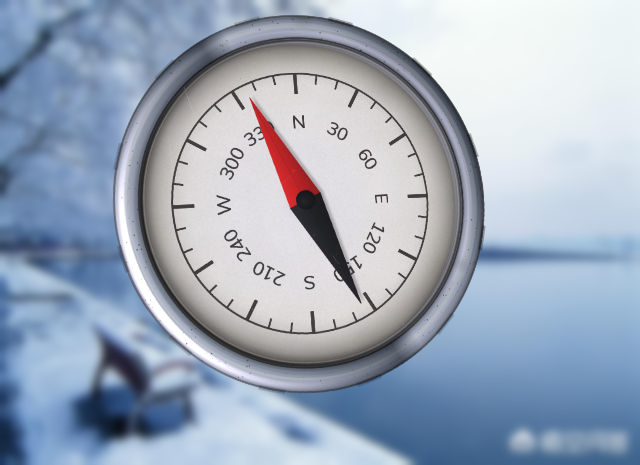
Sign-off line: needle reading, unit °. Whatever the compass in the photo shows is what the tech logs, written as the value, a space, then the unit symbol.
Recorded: 335 °
